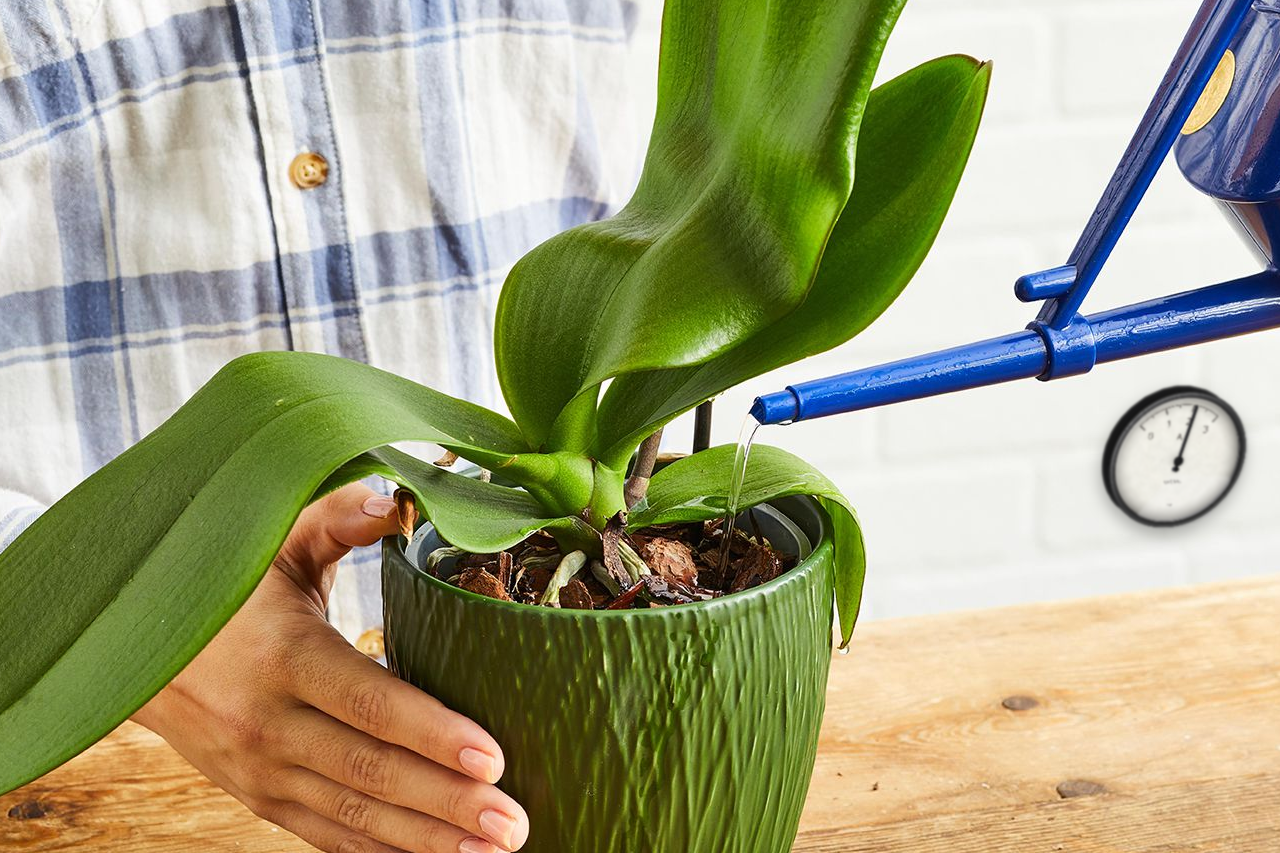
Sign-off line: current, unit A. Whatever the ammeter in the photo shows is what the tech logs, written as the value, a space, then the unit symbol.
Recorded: 2 A
